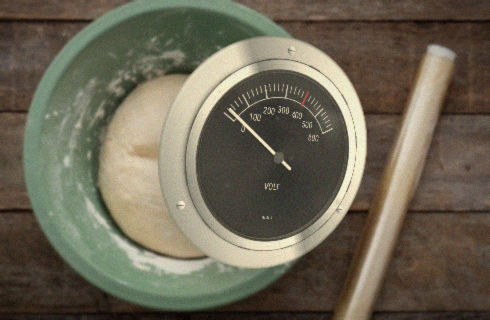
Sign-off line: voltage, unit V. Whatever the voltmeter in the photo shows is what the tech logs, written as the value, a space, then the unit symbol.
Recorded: 20 V
